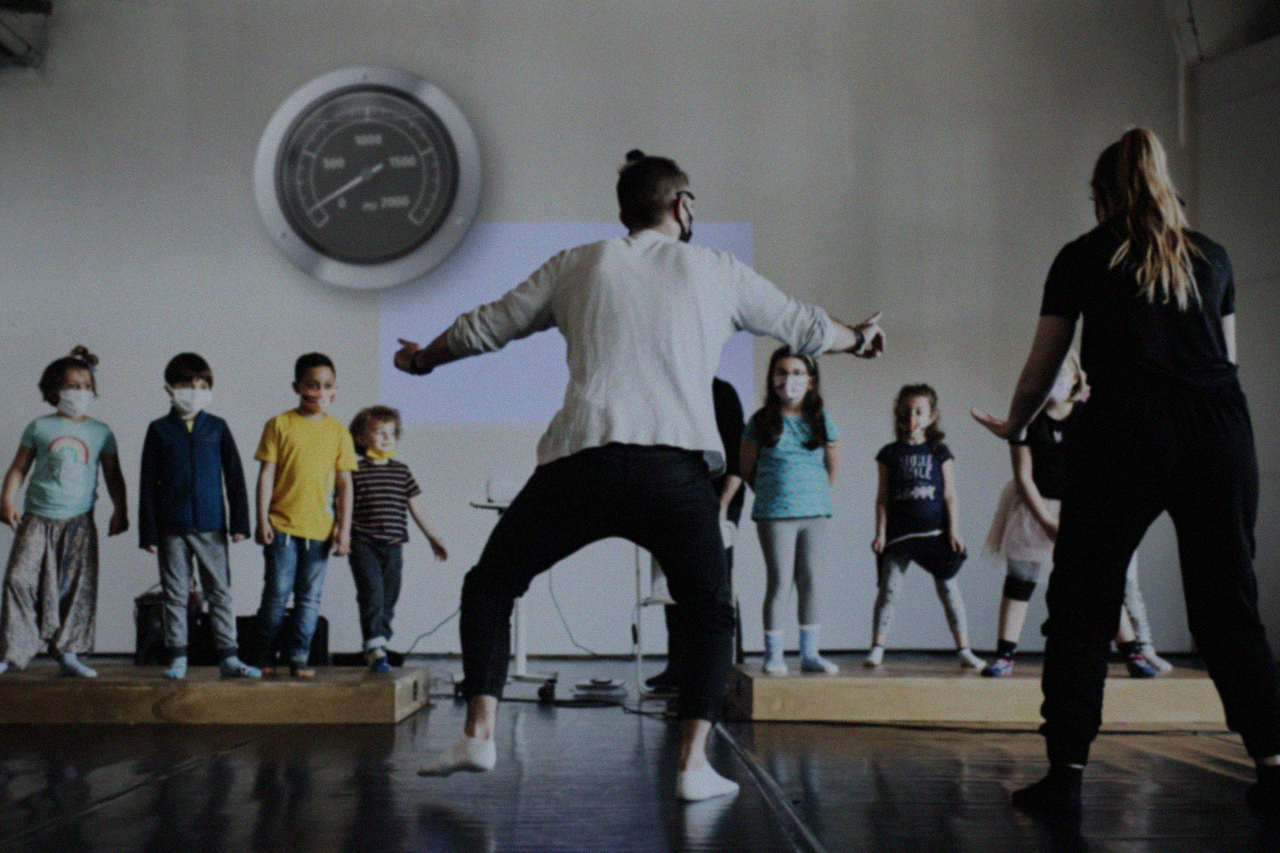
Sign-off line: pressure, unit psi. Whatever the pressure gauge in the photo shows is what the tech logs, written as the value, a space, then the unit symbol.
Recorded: 100 psi
